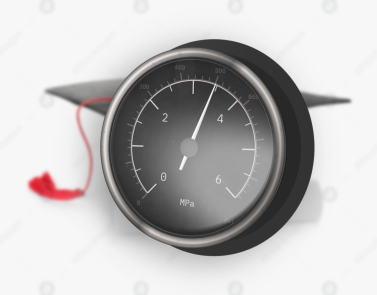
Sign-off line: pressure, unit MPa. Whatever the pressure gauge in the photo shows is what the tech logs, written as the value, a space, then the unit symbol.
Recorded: 3.5 MPa
